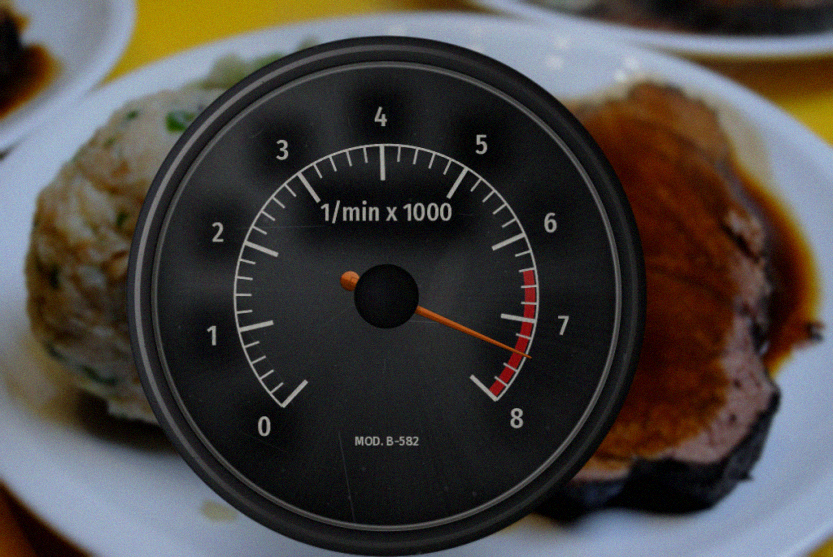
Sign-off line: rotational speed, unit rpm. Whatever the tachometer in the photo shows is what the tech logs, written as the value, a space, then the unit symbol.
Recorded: 7400 rpm
